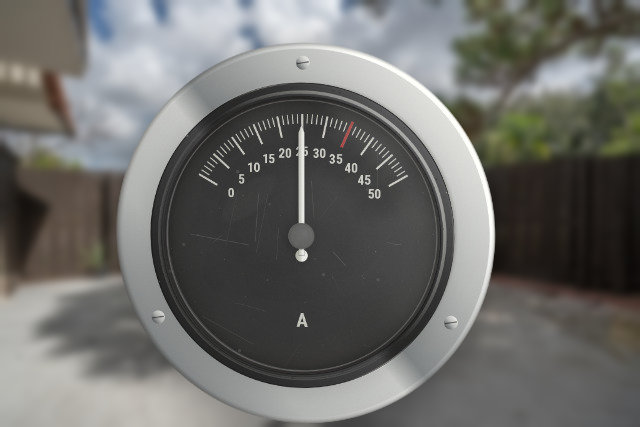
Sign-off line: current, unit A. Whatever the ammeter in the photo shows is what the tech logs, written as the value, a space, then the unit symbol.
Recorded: 25 A
